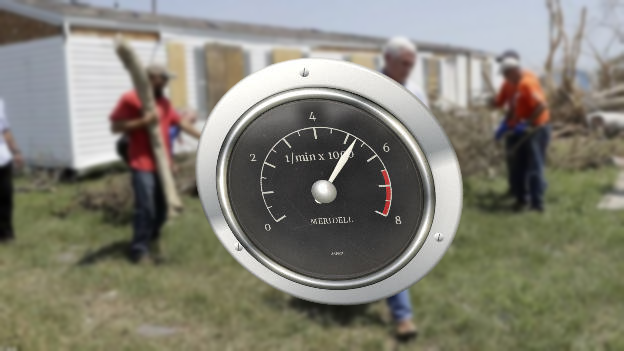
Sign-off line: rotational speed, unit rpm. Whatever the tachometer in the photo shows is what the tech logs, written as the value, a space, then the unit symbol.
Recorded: 5250 rpm
